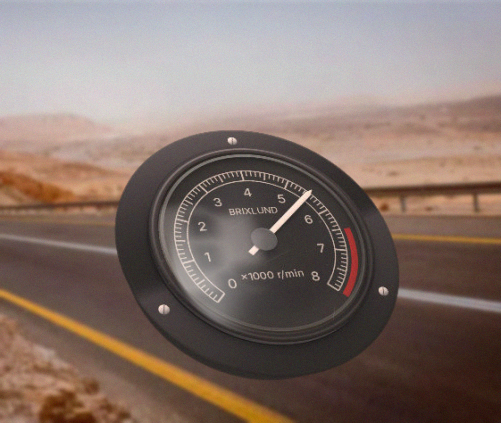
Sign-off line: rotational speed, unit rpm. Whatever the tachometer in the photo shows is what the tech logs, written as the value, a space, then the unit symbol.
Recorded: 5500 rpm
